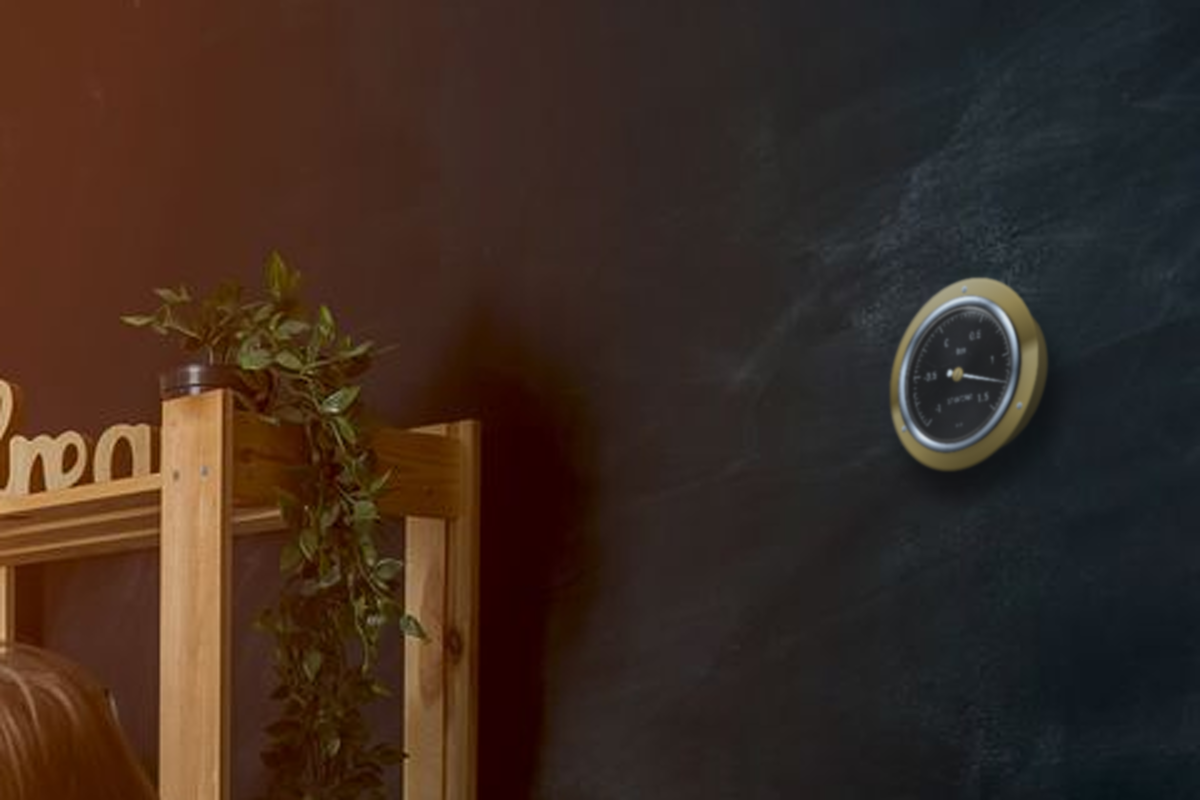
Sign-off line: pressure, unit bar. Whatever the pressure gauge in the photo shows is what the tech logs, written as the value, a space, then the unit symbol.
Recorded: 1.25 bar
